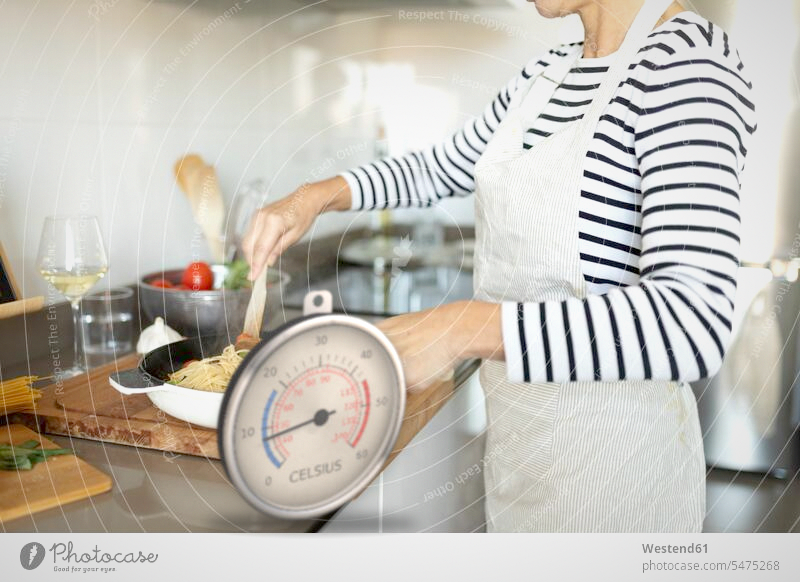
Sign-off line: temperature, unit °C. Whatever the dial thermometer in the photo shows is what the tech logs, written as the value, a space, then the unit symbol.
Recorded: 8 °C
